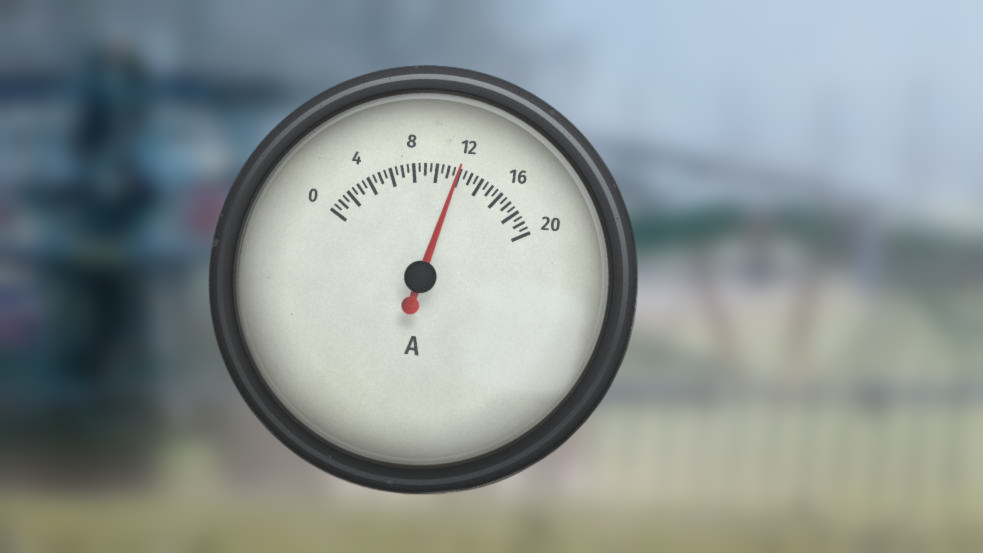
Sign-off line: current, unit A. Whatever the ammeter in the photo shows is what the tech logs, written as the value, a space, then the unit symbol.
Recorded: 12 A
